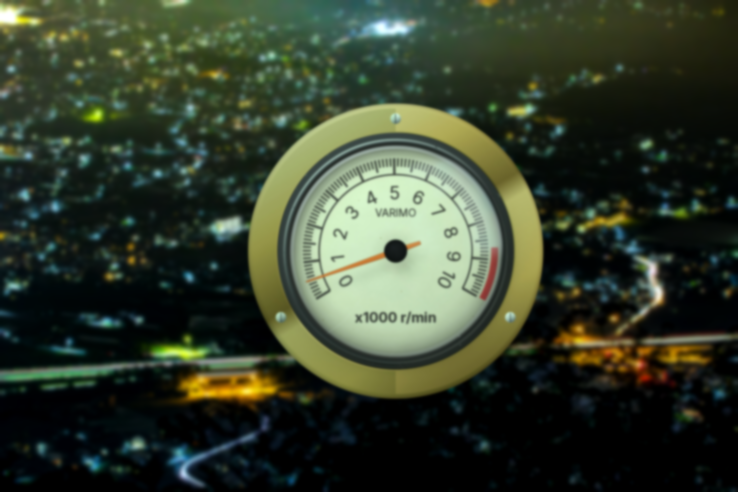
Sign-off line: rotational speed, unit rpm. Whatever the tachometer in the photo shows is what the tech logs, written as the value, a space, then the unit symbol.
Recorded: 500 rpm
